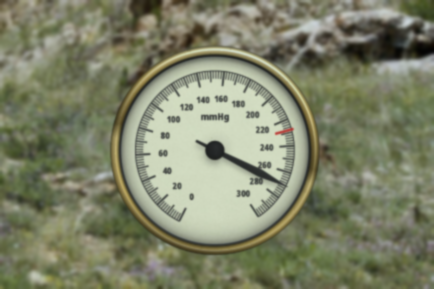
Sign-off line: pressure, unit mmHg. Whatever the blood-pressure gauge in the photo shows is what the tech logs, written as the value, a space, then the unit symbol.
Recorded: 270 mmHg
